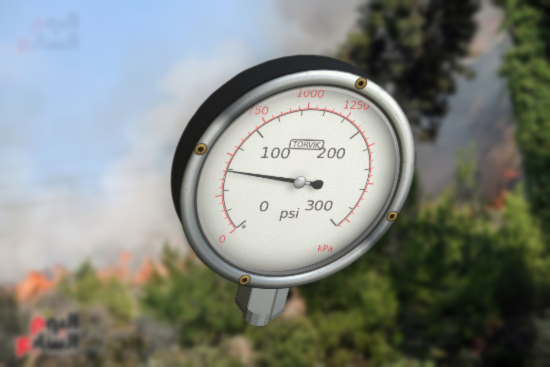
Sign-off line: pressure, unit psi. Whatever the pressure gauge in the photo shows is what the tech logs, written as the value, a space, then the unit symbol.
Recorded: 60 psi
